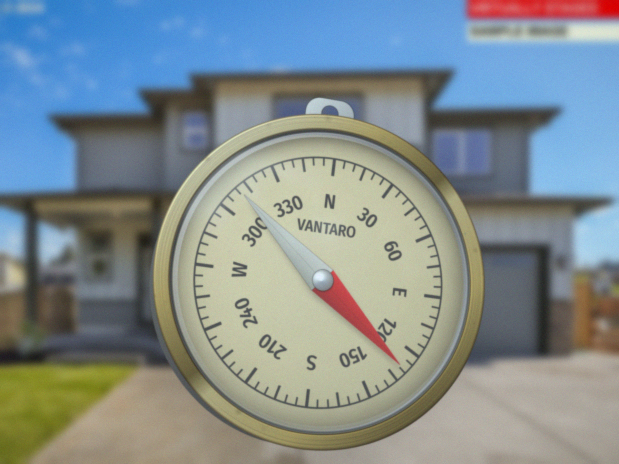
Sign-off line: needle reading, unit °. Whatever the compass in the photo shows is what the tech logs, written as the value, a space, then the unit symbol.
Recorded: 130 °
